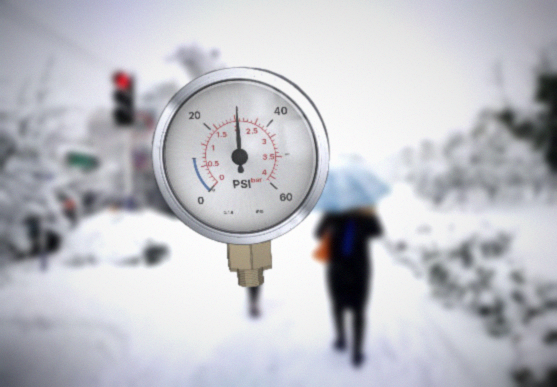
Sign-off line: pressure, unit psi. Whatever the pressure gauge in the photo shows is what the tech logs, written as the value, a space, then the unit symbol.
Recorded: 30 psi
